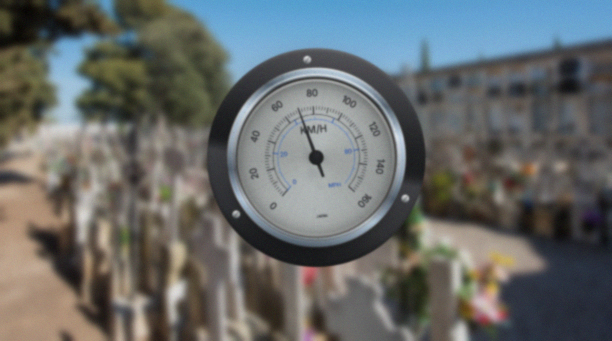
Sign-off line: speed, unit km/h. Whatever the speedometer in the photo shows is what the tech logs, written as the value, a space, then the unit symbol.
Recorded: 70 km/h
